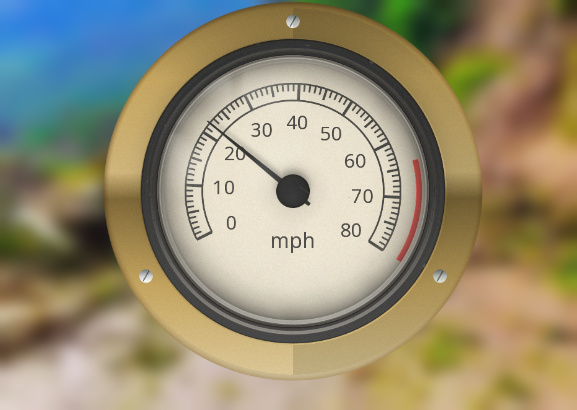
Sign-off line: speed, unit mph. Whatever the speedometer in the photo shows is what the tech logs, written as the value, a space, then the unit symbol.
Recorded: 22 mph
